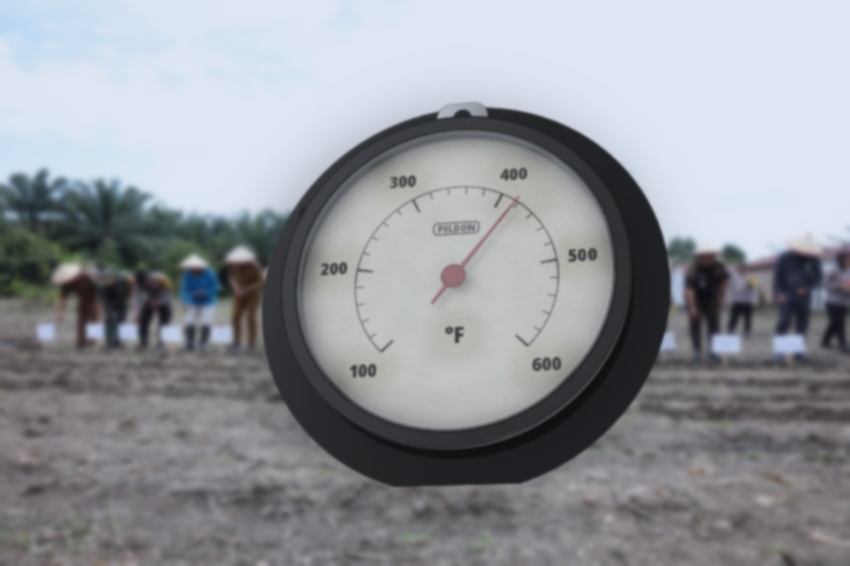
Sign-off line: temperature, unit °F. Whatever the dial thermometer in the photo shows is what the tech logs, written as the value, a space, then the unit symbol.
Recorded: 420 °F
